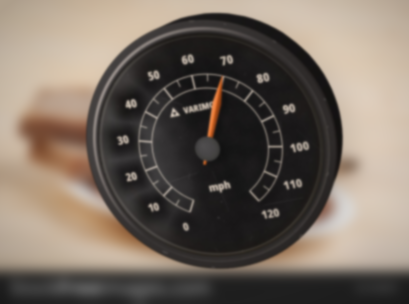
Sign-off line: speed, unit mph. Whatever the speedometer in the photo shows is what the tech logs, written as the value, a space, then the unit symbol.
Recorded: 70 mph
